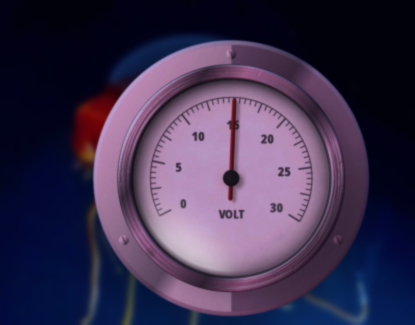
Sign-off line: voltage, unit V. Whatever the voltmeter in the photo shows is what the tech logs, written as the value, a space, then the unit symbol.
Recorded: 15 V
